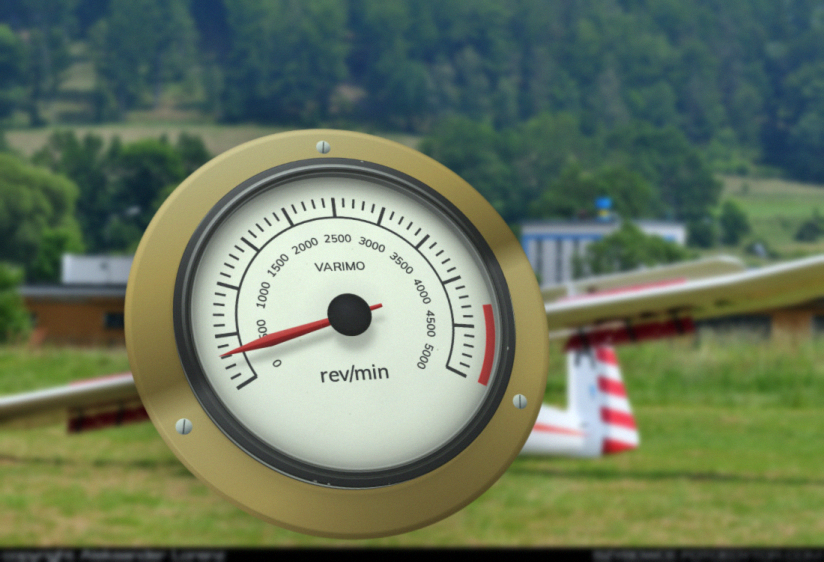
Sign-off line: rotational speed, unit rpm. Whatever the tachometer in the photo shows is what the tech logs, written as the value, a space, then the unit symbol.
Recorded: 300 rpm
